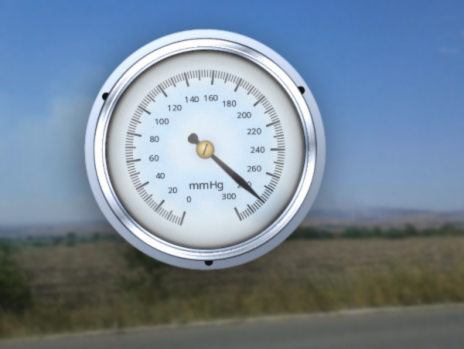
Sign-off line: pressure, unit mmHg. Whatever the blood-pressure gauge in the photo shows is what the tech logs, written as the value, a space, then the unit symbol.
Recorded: 280 mmHg
